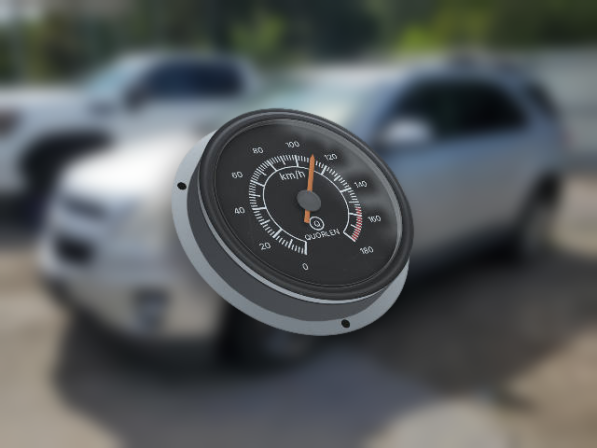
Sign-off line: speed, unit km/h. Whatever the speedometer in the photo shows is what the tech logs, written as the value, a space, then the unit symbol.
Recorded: 110 km/h
